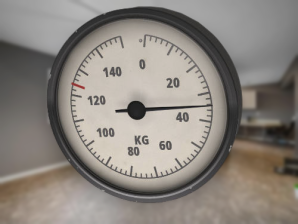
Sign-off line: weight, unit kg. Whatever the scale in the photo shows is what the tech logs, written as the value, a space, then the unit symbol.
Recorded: 34 kg
